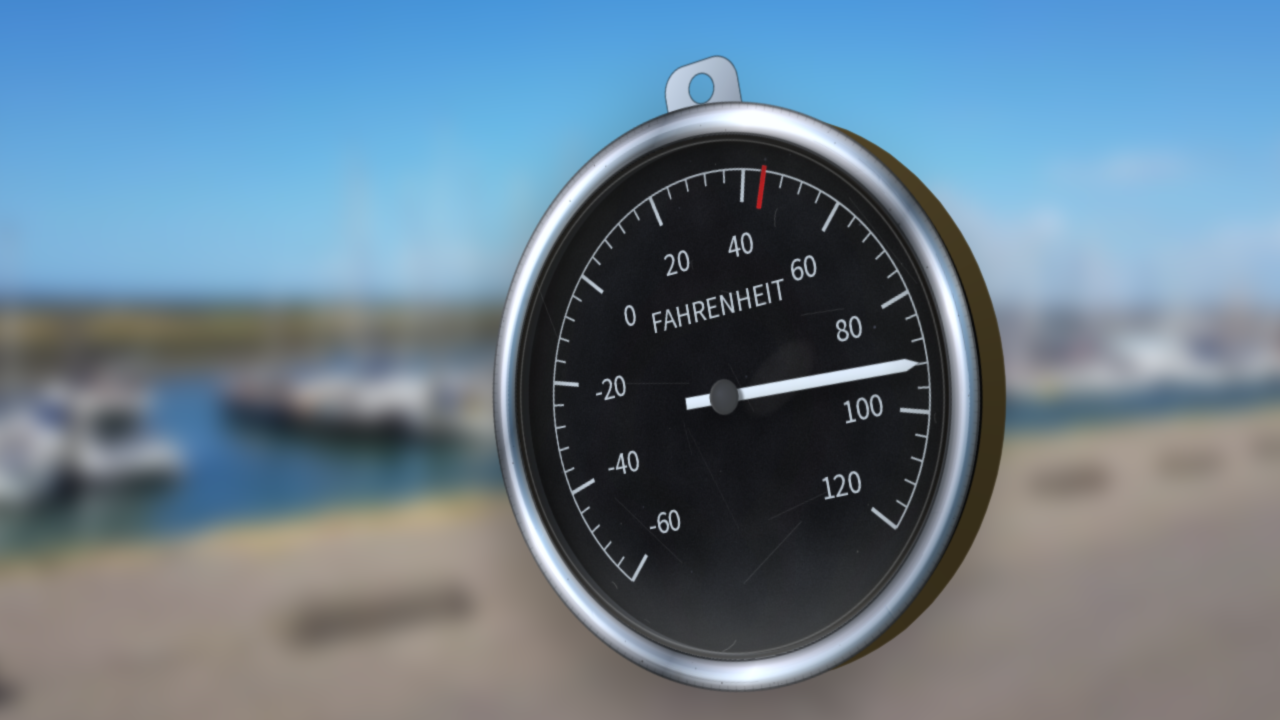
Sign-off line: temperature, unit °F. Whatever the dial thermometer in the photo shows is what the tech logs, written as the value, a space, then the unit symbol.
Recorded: 92 °F
